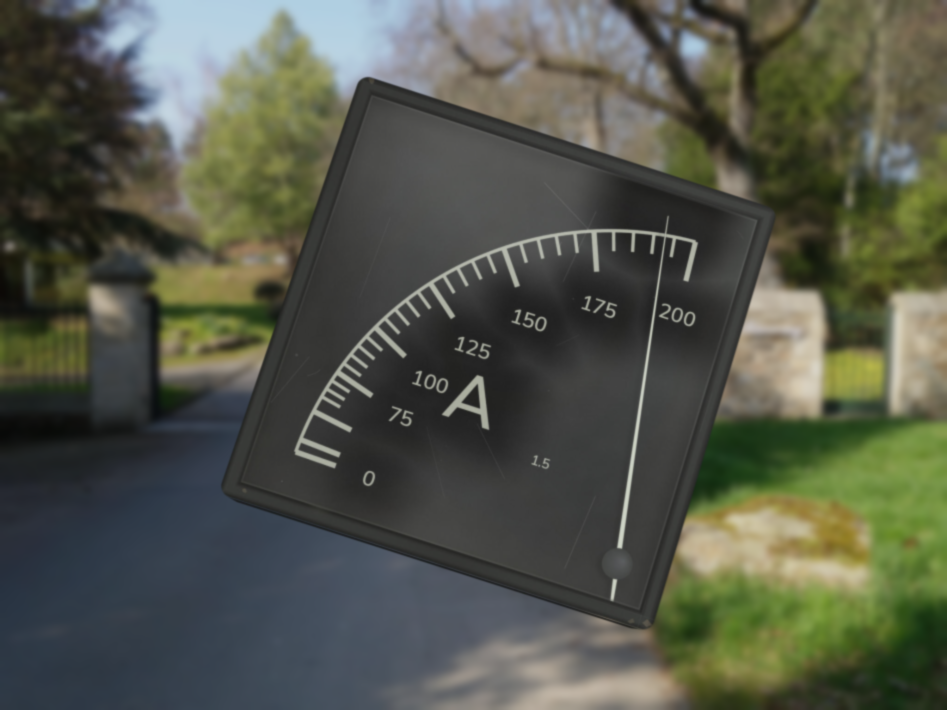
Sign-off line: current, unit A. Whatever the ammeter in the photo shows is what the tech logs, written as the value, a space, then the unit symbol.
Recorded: 192.5 A
